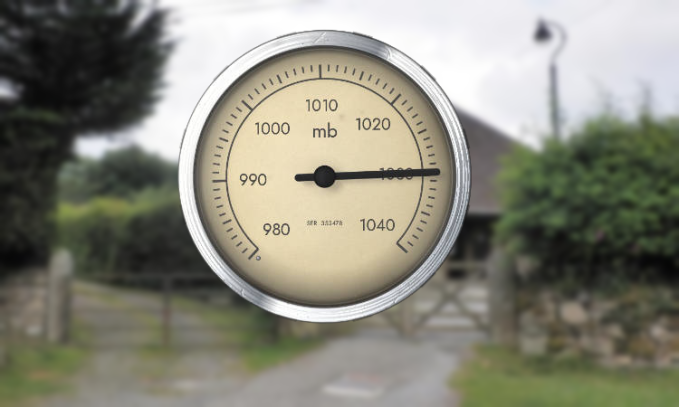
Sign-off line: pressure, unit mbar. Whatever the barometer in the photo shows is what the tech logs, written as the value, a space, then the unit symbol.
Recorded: 1030 mbar
